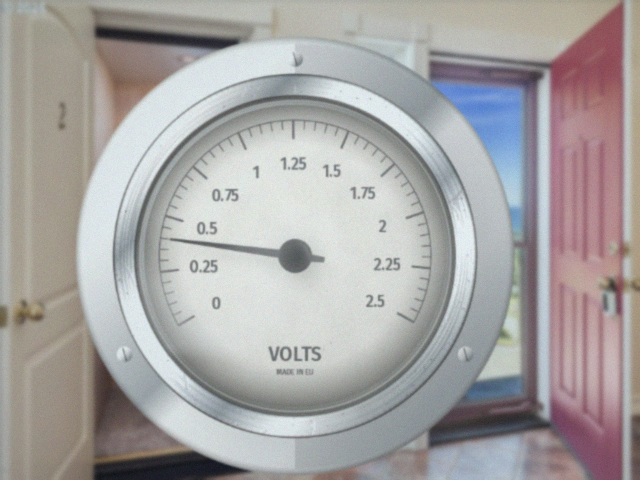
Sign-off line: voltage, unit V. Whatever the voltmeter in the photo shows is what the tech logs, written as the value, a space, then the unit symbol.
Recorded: 0.4 V
